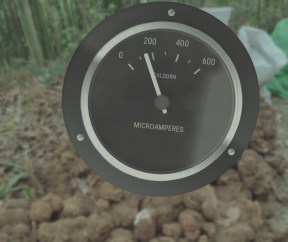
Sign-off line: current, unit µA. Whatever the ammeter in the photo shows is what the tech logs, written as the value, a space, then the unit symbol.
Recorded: 150 µA
